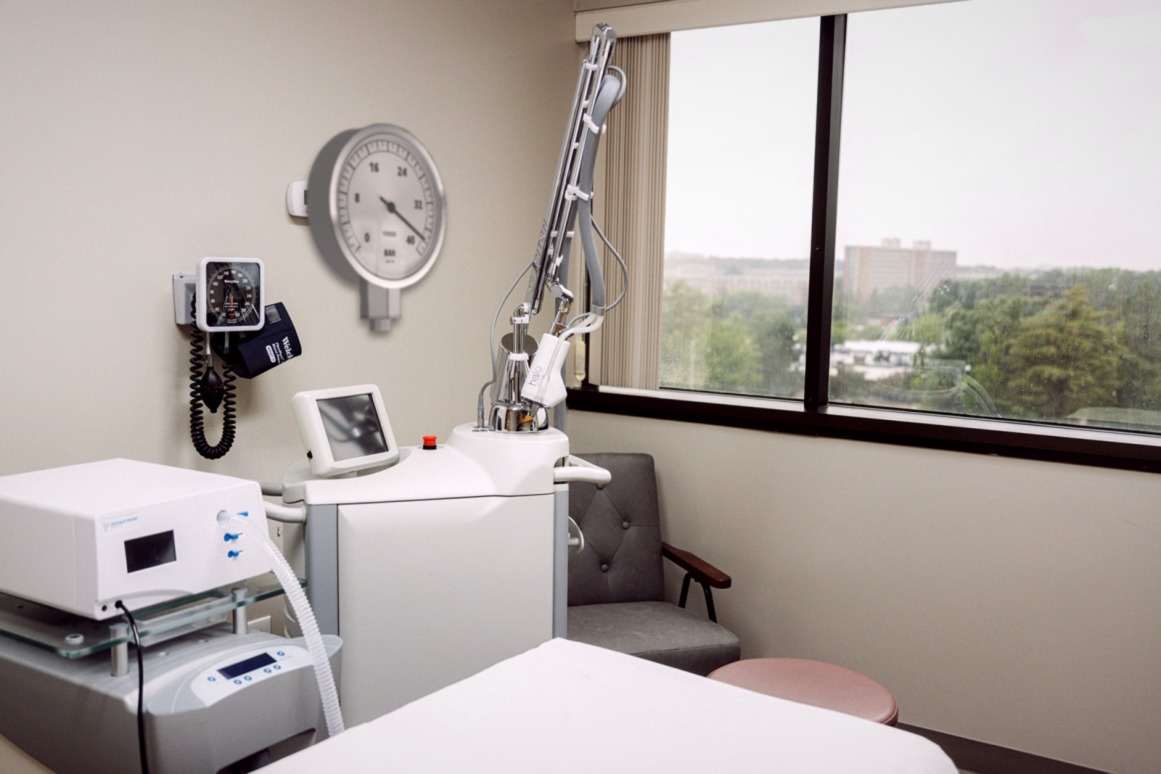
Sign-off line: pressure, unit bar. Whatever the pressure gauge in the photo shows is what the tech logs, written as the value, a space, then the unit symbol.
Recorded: 38 bar
